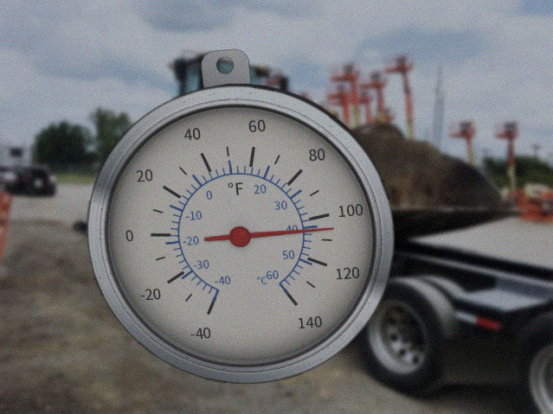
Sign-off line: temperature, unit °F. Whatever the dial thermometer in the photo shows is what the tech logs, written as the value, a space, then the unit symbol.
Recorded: 105 °F
